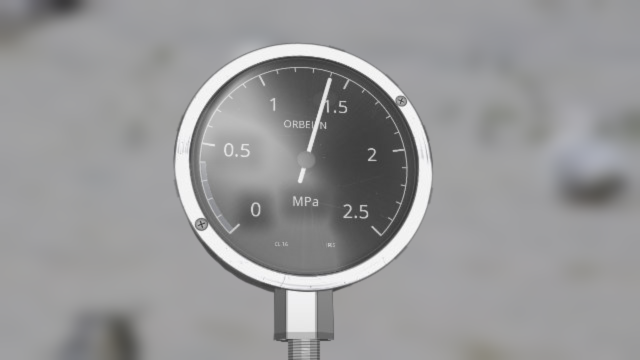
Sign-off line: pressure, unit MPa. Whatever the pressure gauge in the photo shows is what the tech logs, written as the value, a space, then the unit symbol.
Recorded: 1.4 MPa
